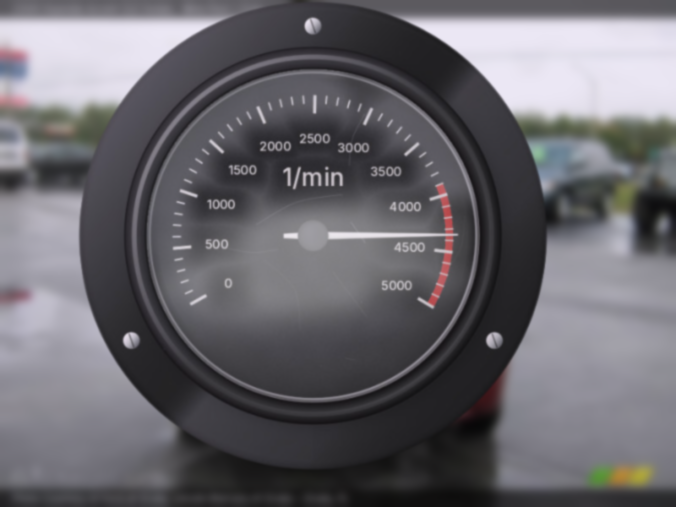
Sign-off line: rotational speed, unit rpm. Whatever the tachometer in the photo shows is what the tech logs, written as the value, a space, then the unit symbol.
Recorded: 4350 rpm
